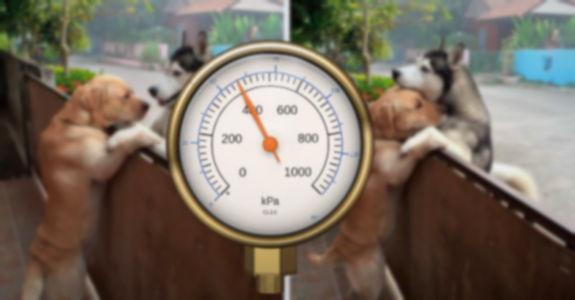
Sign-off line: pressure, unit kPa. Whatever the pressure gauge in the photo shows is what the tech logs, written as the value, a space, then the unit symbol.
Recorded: 400 kPa
